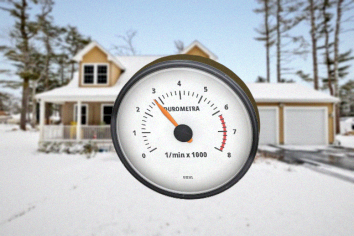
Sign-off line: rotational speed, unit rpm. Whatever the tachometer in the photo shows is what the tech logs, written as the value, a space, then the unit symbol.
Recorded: 2800 rpm
